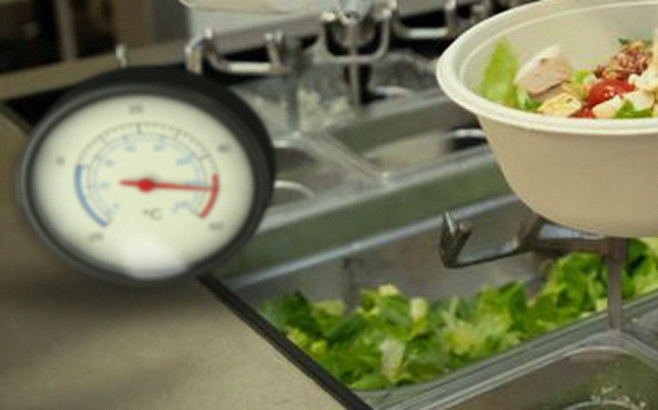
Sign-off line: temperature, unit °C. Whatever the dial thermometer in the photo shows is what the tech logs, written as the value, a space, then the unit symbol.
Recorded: 50 °C
